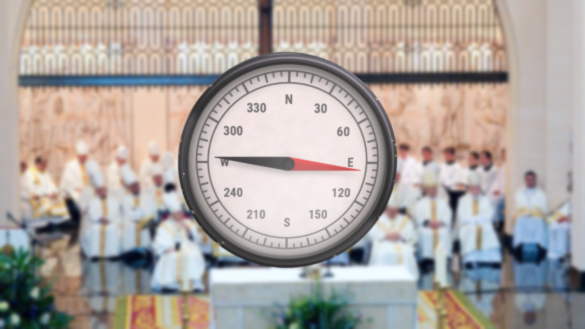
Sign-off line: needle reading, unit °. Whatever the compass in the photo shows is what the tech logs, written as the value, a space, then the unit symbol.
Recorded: 95 °
